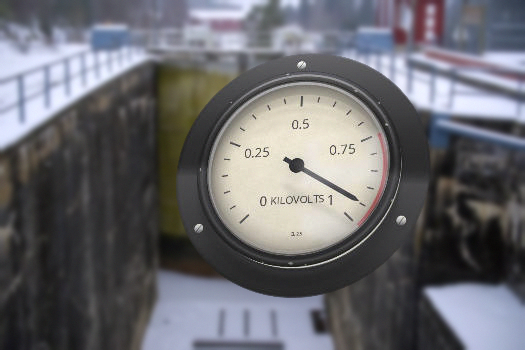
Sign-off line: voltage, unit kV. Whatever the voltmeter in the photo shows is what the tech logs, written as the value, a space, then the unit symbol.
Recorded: 0.95 kV
